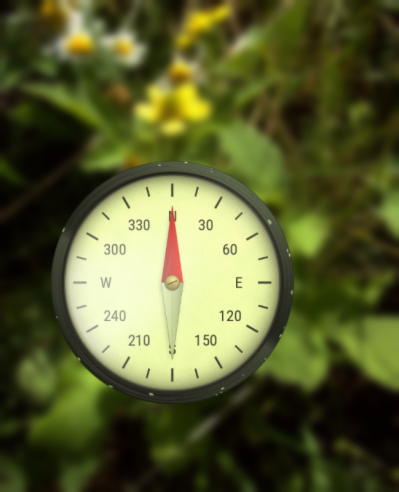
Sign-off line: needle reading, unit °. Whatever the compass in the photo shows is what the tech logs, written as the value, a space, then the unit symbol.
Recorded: 0 °
